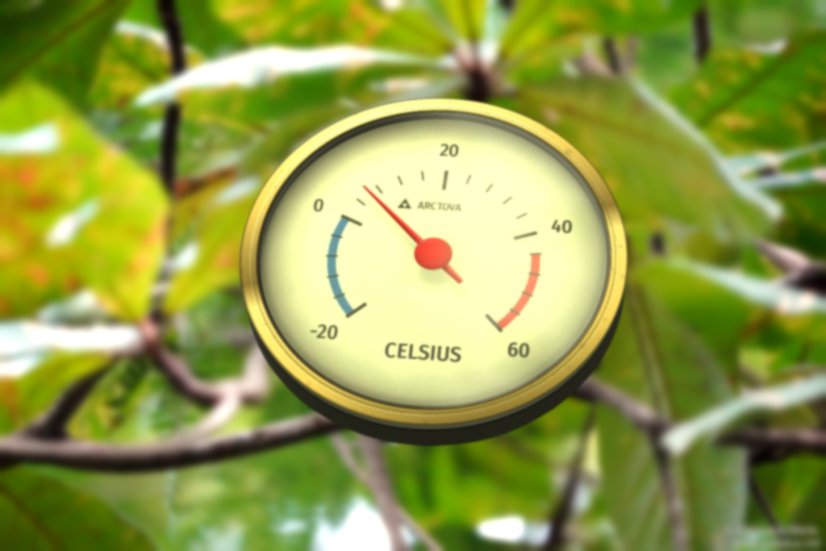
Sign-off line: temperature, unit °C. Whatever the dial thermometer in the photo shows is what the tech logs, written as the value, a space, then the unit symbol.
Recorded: 6 °C
